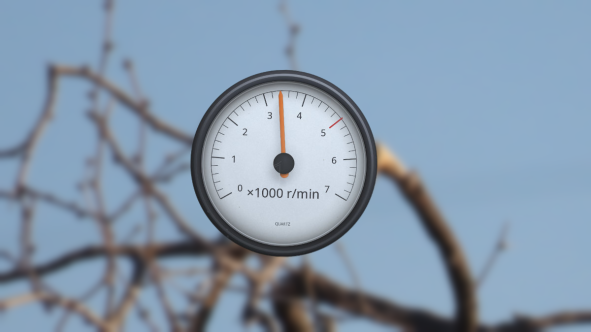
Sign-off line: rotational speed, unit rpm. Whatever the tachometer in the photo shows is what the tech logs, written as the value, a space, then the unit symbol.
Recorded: 3400 rpm
